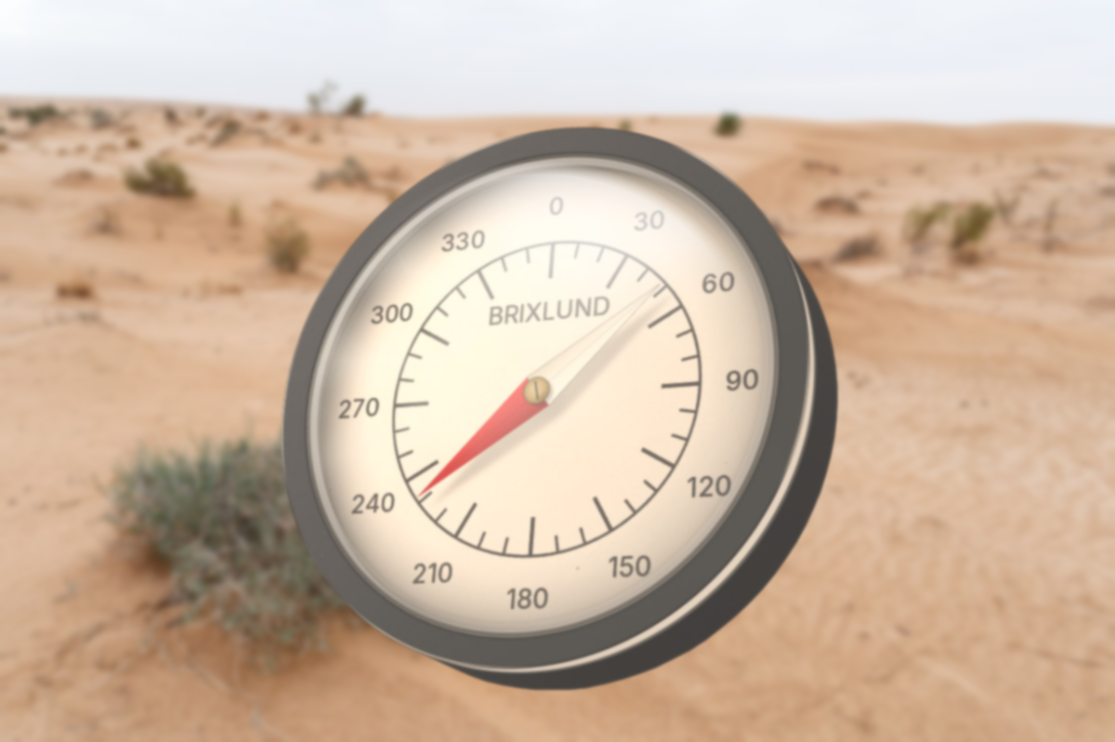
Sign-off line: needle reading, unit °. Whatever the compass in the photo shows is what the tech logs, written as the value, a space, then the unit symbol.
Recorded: 230 °
